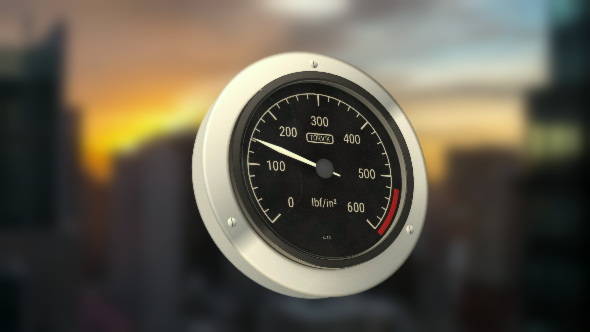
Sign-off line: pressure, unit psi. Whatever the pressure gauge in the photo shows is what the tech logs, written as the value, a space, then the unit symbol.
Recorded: 140 psi
